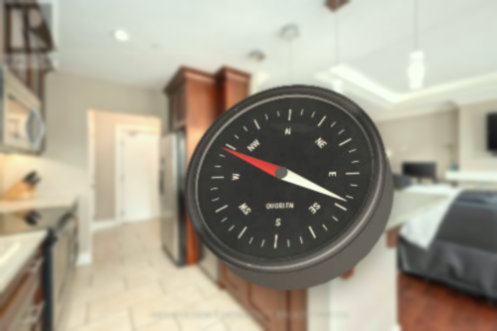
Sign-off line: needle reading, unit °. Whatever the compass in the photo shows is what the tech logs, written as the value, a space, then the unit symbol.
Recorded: 295 °
